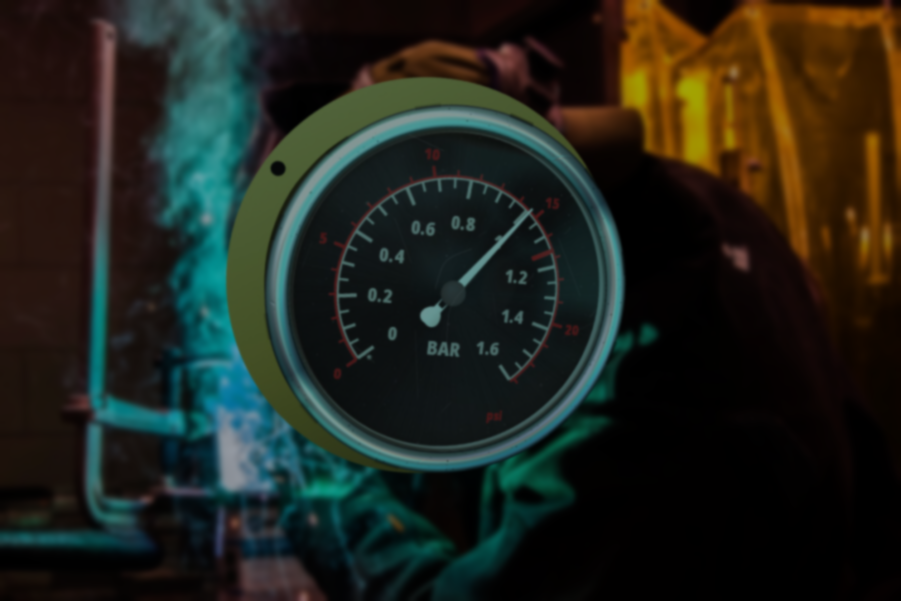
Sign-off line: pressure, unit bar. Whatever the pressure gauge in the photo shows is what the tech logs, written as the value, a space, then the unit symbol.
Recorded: 1 bar
